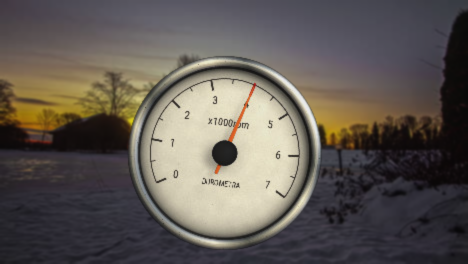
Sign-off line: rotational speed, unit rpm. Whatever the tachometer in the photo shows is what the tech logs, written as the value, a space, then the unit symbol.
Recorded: 4000 rpm
